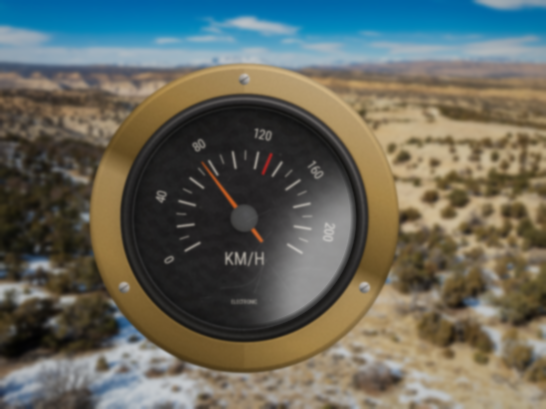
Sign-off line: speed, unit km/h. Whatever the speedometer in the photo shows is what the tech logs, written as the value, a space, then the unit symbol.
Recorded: 75 km/h
